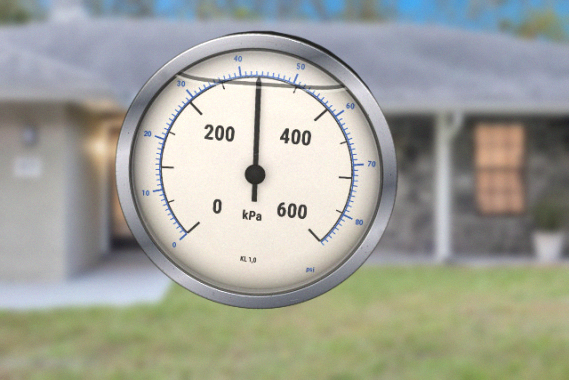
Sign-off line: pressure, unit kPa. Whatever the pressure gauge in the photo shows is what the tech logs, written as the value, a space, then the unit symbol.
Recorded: 300 kPa
